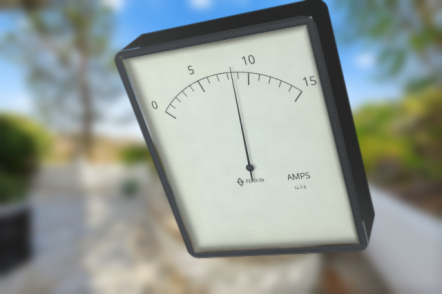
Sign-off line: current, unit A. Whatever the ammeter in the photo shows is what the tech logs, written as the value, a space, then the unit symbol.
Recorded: 8.5 A
